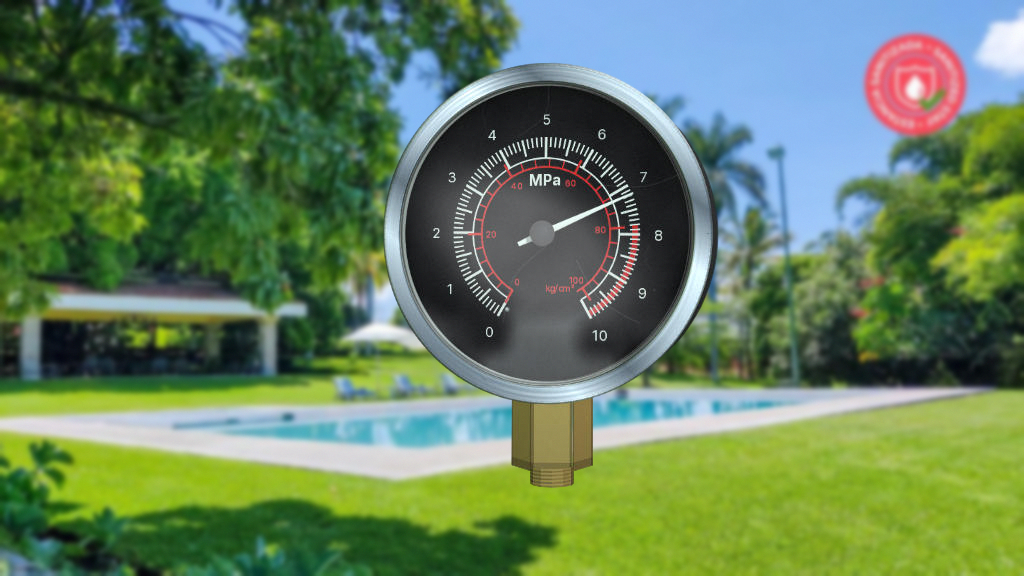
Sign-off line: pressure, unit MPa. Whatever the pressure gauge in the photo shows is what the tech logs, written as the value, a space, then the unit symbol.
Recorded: 7.2 MPa
